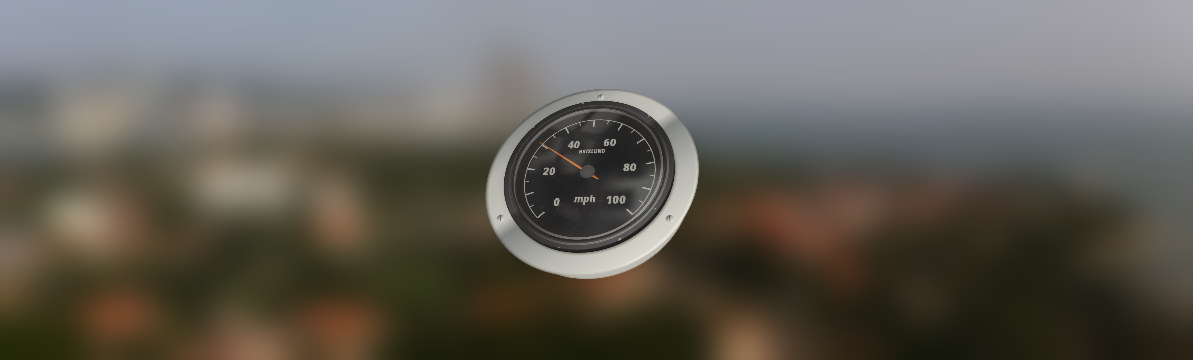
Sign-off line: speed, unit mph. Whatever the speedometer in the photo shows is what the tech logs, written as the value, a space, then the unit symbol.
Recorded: 30 mph
